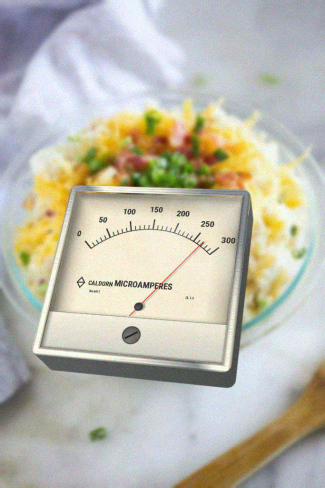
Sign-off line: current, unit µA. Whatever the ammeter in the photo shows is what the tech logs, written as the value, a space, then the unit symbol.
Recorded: 270 µA
